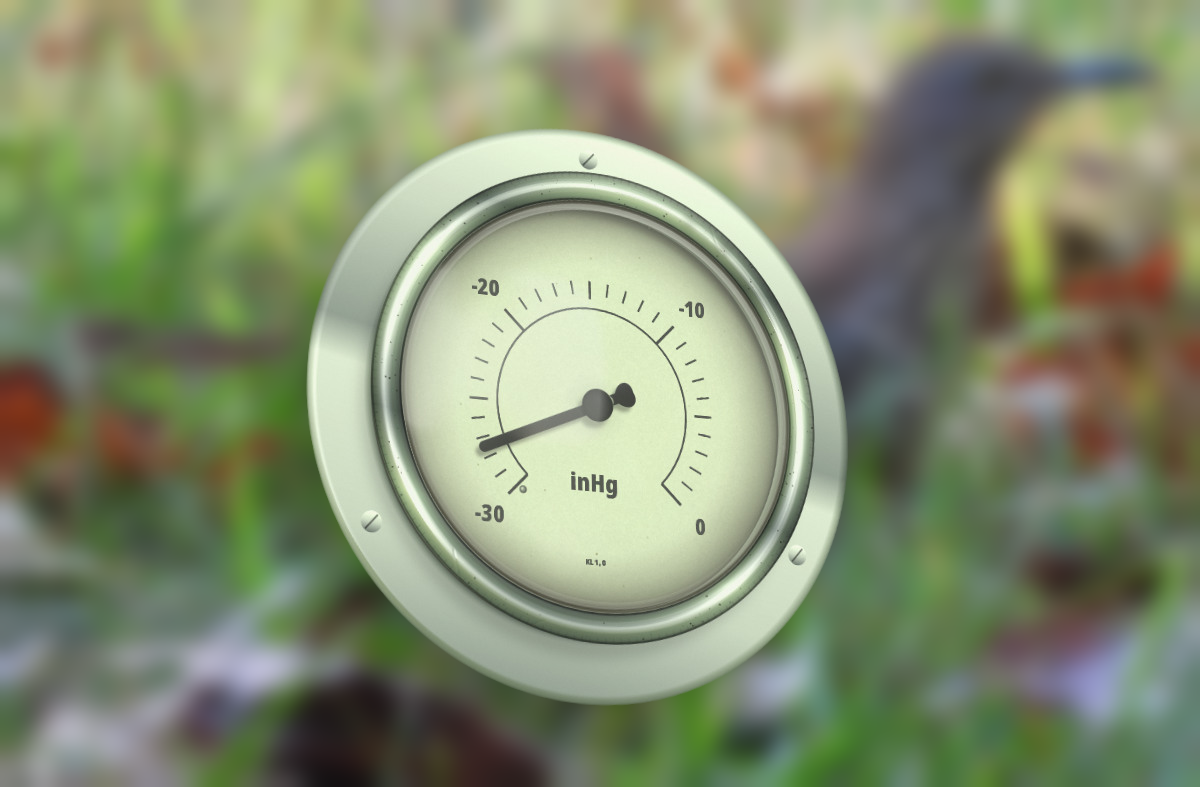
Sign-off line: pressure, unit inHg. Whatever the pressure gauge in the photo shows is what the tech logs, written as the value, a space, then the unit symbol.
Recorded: -27.5 inHg
